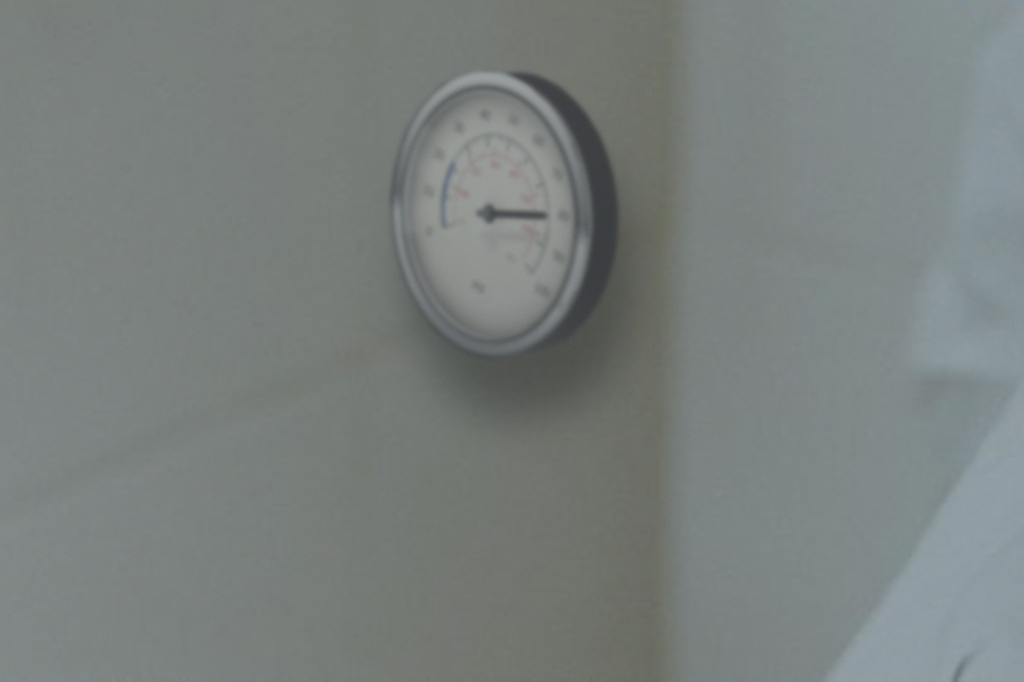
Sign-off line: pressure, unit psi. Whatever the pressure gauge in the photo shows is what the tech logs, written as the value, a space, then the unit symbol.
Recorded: 80 psi
